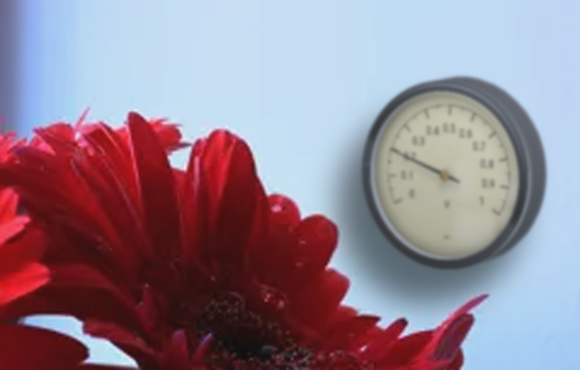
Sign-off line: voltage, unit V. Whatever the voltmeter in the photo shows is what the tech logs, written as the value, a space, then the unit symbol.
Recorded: 0.2 V
